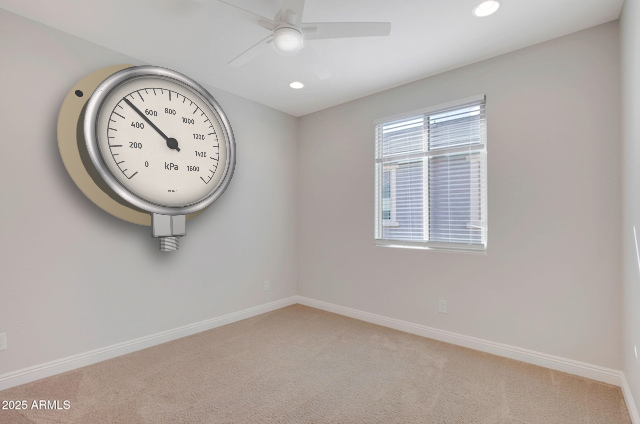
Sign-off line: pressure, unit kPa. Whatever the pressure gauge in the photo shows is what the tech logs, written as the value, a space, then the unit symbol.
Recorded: 500 kPa
